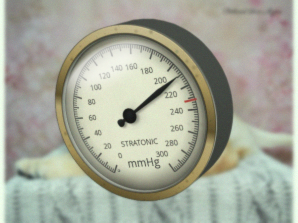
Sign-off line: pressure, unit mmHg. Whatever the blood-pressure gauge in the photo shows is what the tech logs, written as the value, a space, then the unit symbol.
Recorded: 210 mmHg
